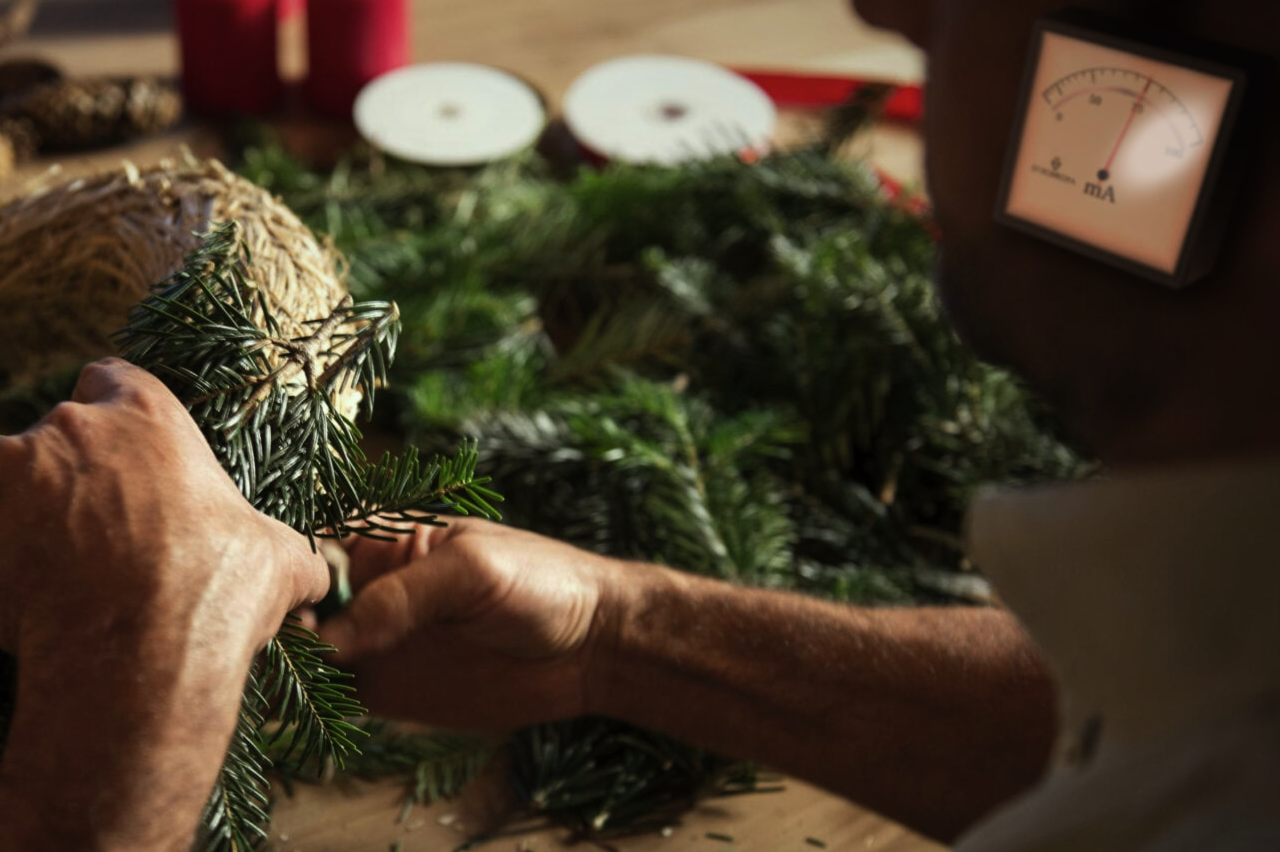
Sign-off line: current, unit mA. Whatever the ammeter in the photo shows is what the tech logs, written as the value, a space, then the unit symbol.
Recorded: 75 mA
